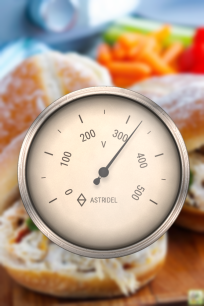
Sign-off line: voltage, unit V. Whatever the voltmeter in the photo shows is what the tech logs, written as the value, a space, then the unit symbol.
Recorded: 325 V
